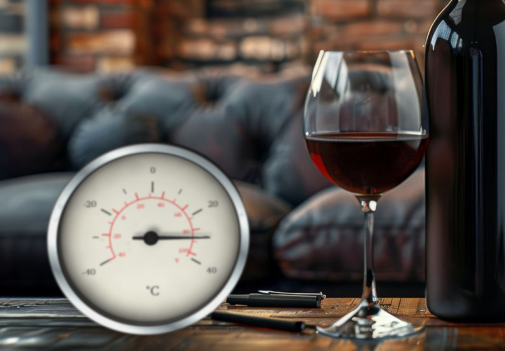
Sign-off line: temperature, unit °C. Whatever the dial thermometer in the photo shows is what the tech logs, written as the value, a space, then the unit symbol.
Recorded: 30 °C
